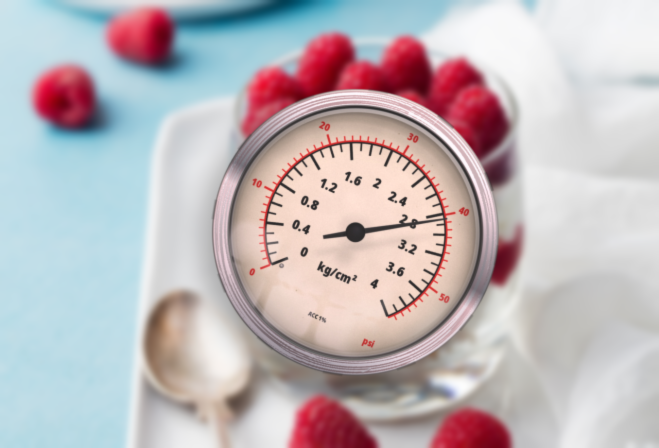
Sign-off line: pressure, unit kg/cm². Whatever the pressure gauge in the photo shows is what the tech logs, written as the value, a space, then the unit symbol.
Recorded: 2.85 kg/cm²
